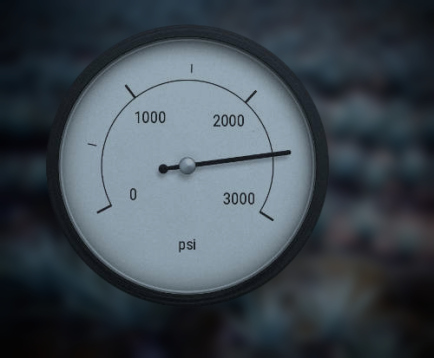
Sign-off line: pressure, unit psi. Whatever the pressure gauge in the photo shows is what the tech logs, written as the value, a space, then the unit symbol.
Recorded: 2500 psi
